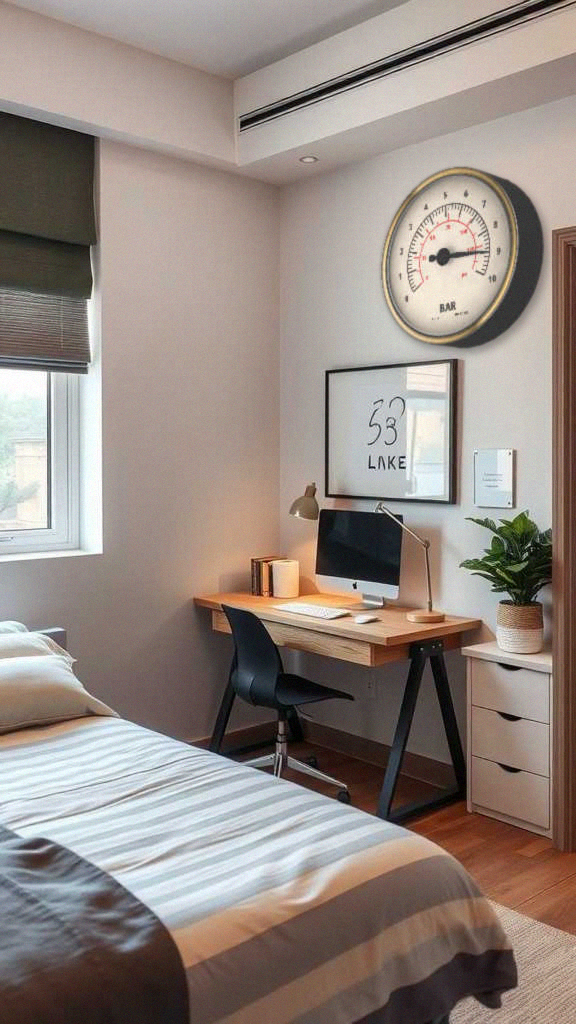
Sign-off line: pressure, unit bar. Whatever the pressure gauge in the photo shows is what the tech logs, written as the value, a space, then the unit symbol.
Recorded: 9 bar
